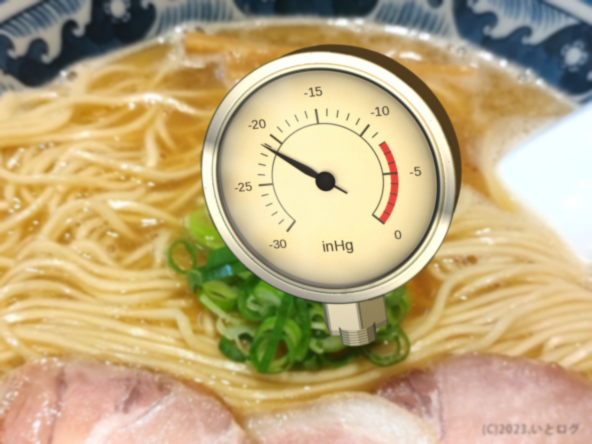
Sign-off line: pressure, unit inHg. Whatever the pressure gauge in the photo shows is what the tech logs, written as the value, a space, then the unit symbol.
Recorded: -21 inHg
